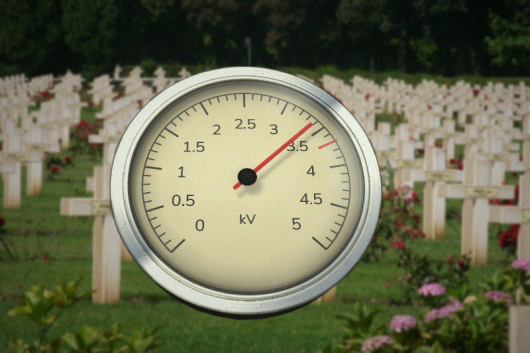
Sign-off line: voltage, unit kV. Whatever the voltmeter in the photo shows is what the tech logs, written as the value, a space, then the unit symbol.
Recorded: 3.4 kV
